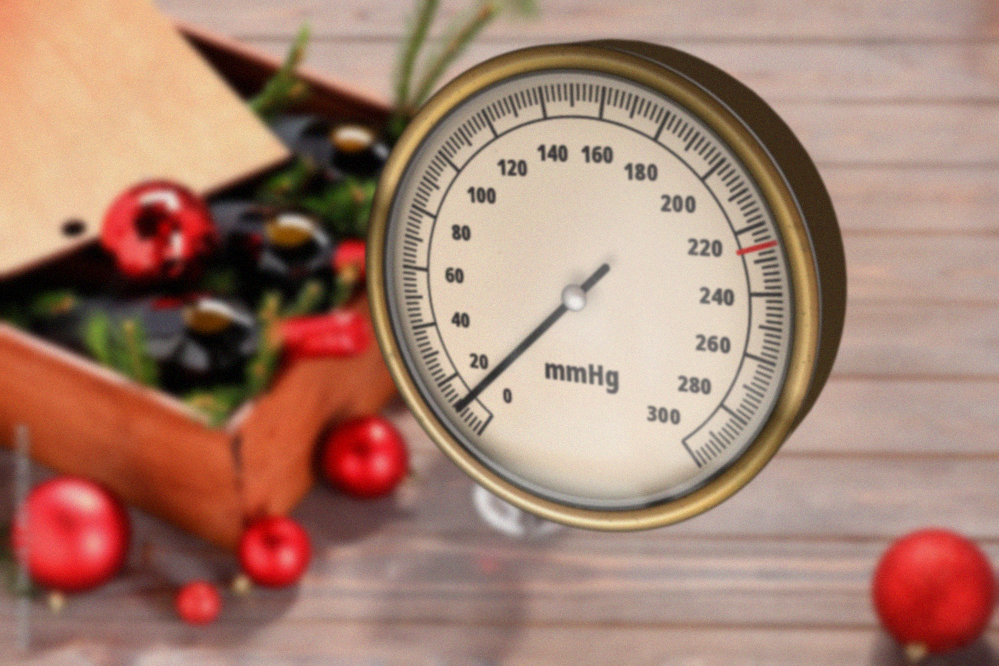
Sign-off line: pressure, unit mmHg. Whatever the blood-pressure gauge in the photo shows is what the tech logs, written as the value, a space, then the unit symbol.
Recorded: 10 mmHg
